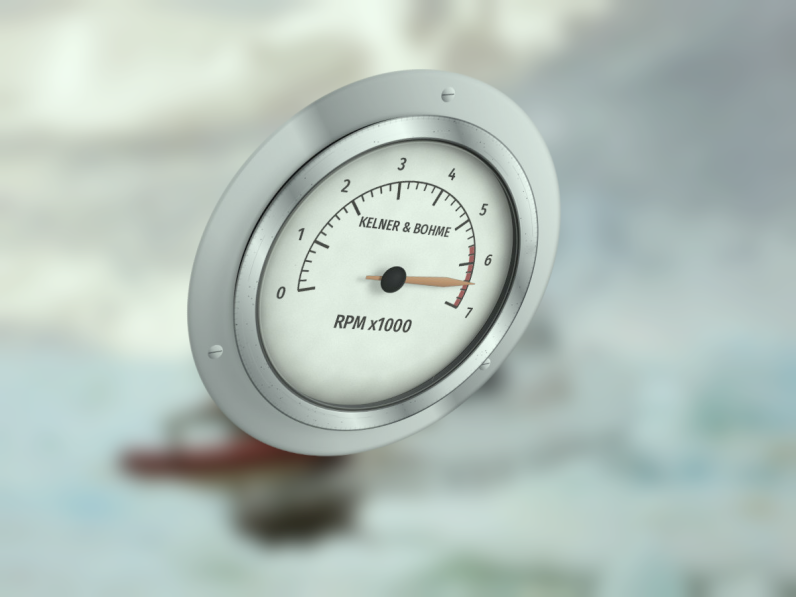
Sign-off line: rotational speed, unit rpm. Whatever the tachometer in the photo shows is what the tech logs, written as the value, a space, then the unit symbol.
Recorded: 6400 rpm
